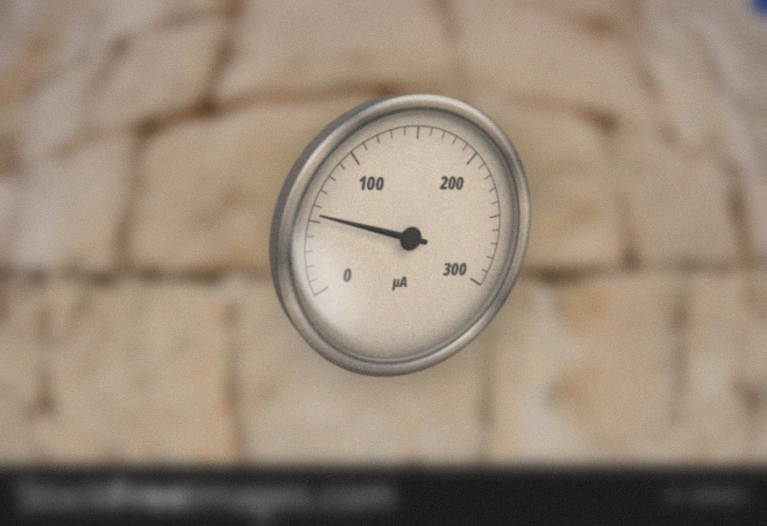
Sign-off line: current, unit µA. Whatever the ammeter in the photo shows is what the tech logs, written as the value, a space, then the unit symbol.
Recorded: 55 µA
